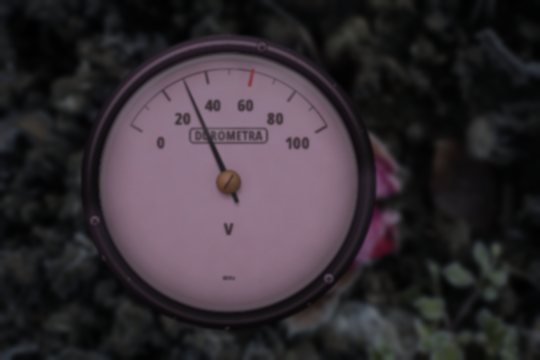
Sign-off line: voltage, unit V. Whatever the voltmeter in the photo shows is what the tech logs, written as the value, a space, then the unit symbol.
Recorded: 30 V
